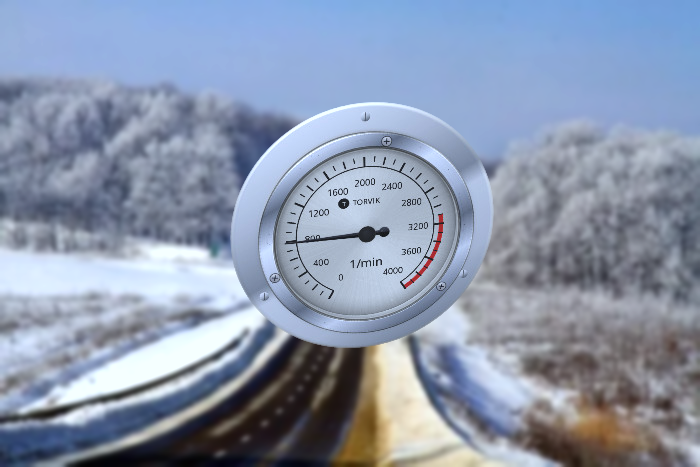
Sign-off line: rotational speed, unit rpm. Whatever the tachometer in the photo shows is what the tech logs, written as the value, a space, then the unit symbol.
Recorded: 800 rpm
